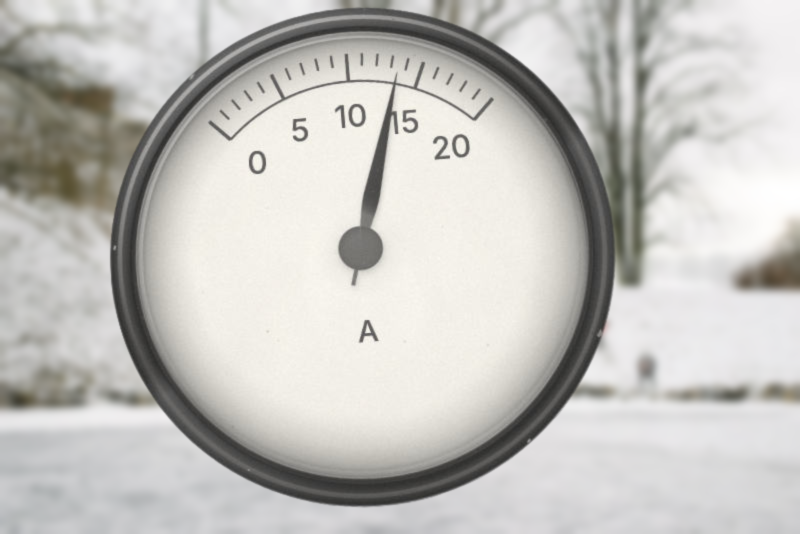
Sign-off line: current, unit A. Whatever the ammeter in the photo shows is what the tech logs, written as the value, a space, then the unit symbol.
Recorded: 13.5 A
